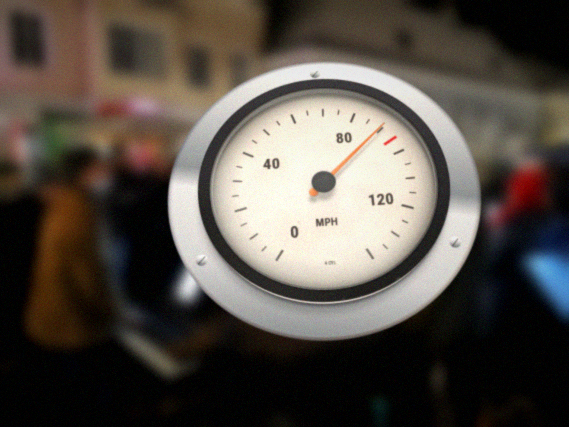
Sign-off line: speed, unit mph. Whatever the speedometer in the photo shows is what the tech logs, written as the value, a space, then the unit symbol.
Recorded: 90 mph
